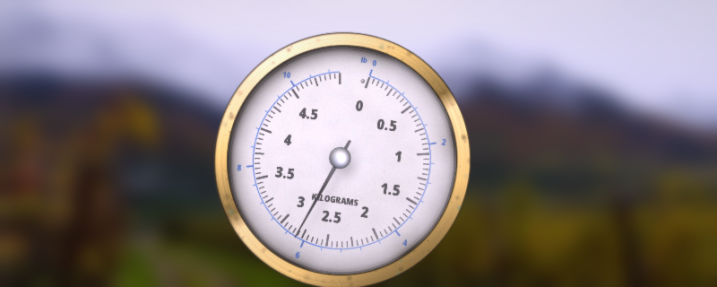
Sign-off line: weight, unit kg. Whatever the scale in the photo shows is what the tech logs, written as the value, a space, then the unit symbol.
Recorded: 2.8 kg
